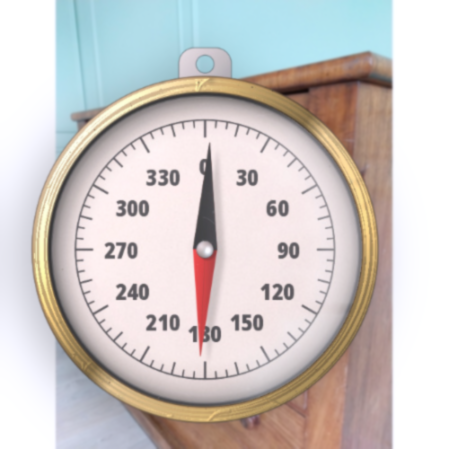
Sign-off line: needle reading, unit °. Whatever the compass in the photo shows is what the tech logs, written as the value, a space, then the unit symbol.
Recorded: 182.5 °
